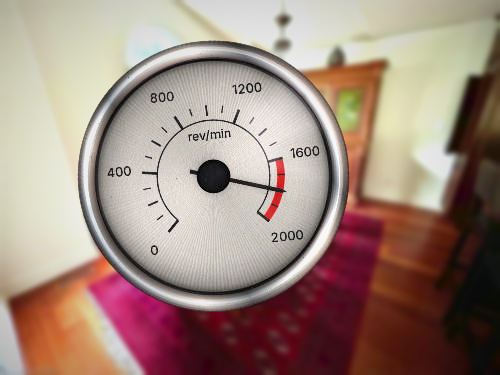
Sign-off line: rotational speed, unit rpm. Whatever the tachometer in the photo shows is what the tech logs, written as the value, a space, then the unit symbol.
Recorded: 1800 rpm
